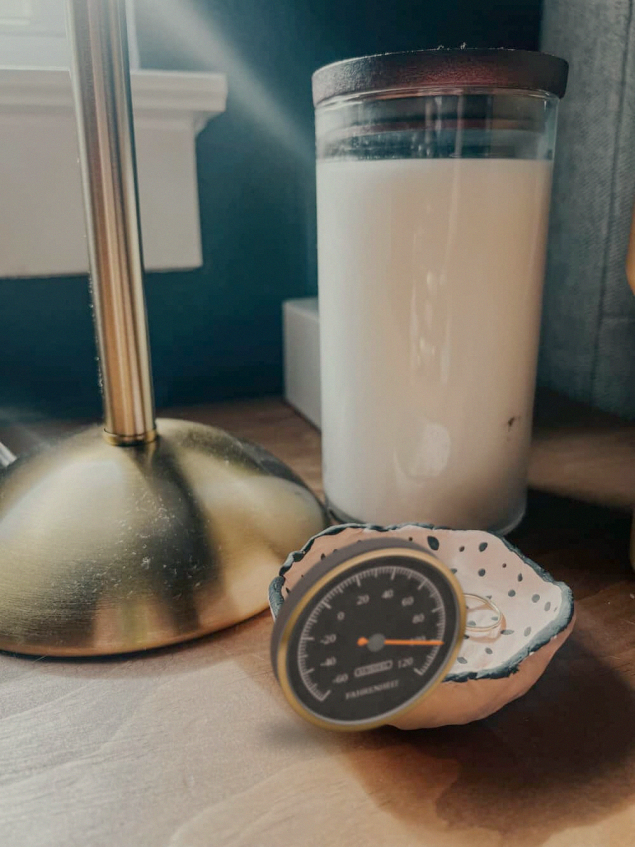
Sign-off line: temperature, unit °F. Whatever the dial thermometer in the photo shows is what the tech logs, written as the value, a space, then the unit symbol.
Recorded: 100 °F
